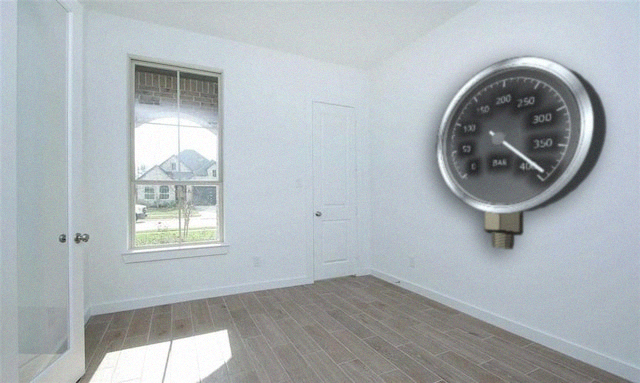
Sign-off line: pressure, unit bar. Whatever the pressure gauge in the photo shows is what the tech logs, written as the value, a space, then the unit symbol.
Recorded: 390 bar
